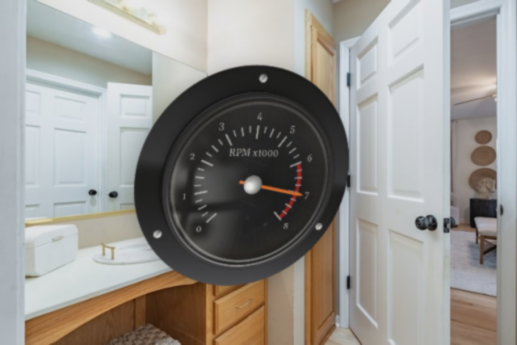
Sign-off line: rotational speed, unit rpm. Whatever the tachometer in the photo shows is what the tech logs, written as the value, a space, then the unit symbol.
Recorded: 7000 rpm
